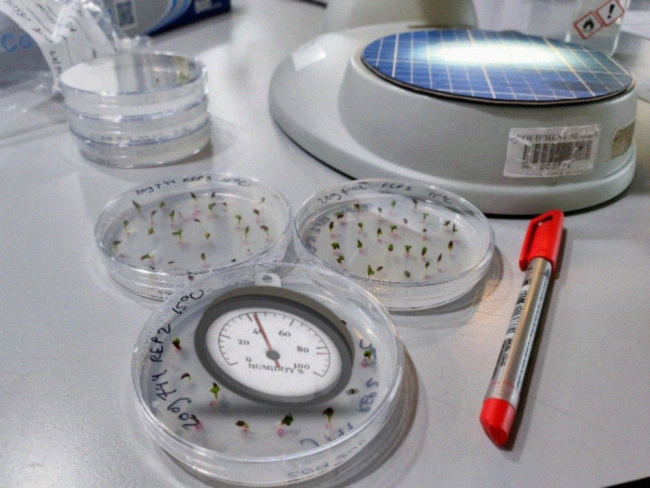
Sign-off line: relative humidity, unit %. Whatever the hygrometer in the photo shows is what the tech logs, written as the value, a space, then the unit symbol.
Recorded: 44 %
